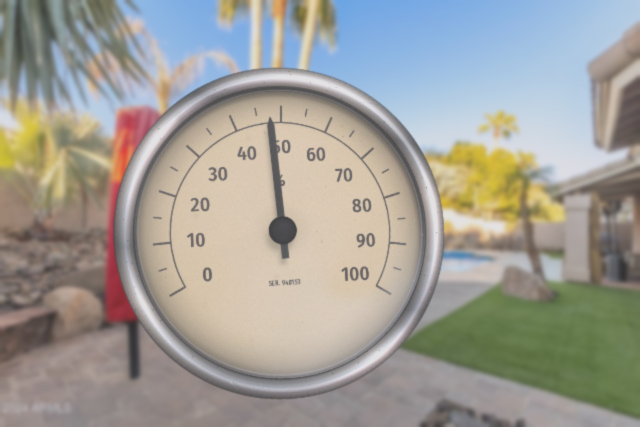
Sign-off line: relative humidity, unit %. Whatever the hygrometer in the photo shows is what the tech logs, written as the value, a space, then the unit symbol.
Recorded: 47.5 %
